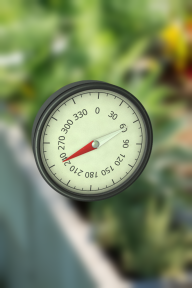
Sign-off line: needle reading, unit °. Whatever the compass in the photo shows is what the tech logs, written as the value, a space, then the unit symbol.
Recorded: 240 °
